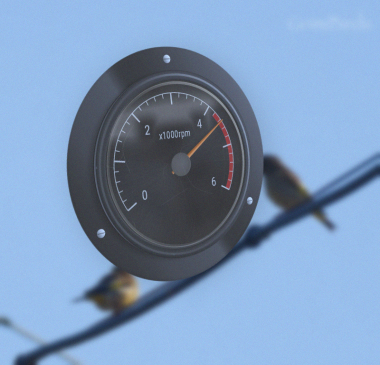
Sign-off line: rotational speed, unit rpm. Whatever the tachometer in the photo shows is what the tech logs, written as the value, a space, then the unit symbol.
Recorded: 4400 rpm
